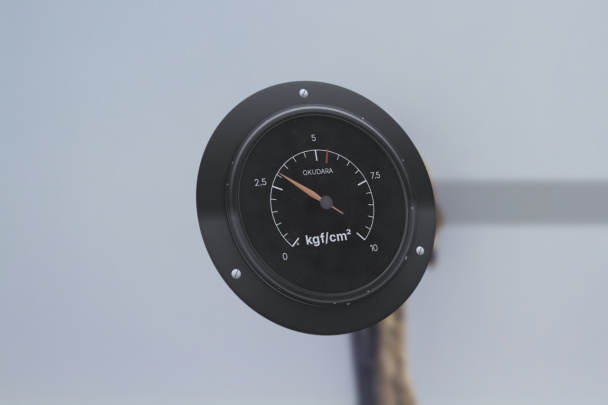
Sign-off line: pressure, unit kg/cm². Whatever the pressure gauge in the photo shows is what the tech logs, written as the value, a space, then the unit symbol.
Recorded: 3 kg/cm²
